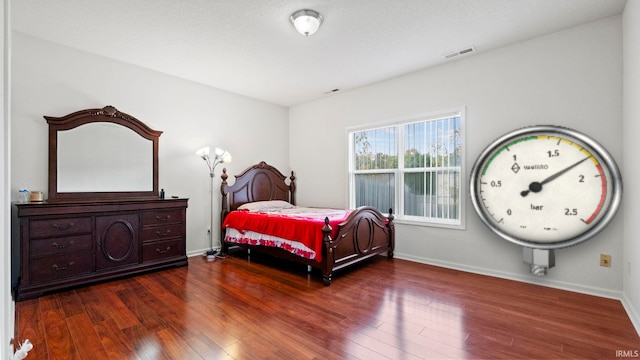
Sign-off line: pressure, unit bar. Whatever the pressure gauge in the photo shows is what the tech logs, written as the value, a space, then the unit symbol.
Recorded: 1.8 bar
